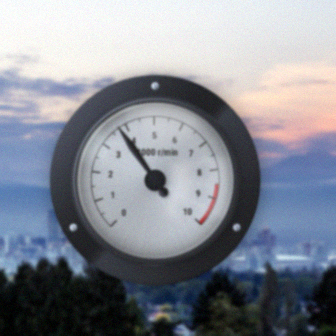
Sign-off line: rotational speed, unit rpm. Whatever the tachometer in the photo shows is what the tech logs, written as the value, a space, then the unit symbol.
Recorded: 3750 rpm
